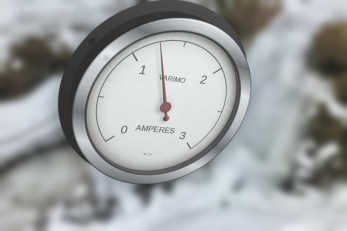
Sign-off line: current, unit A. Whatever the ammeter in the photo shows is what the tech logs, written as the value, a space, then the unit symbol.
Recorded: 1.25 A
